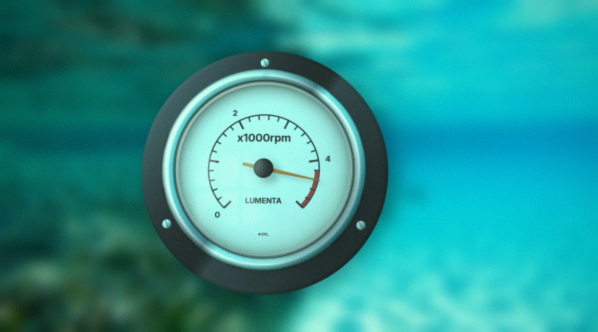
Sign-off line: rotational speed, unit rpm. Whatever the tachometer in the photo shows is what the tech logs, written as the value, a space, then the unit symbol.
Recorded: 4400 rpm
